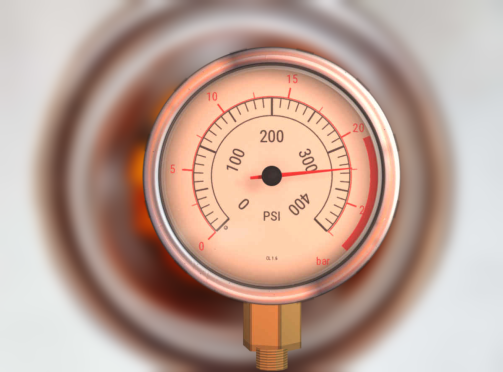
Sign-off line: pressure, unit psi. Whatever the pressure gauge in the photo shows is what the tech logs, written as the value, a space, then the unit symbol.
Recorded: 325 psi
